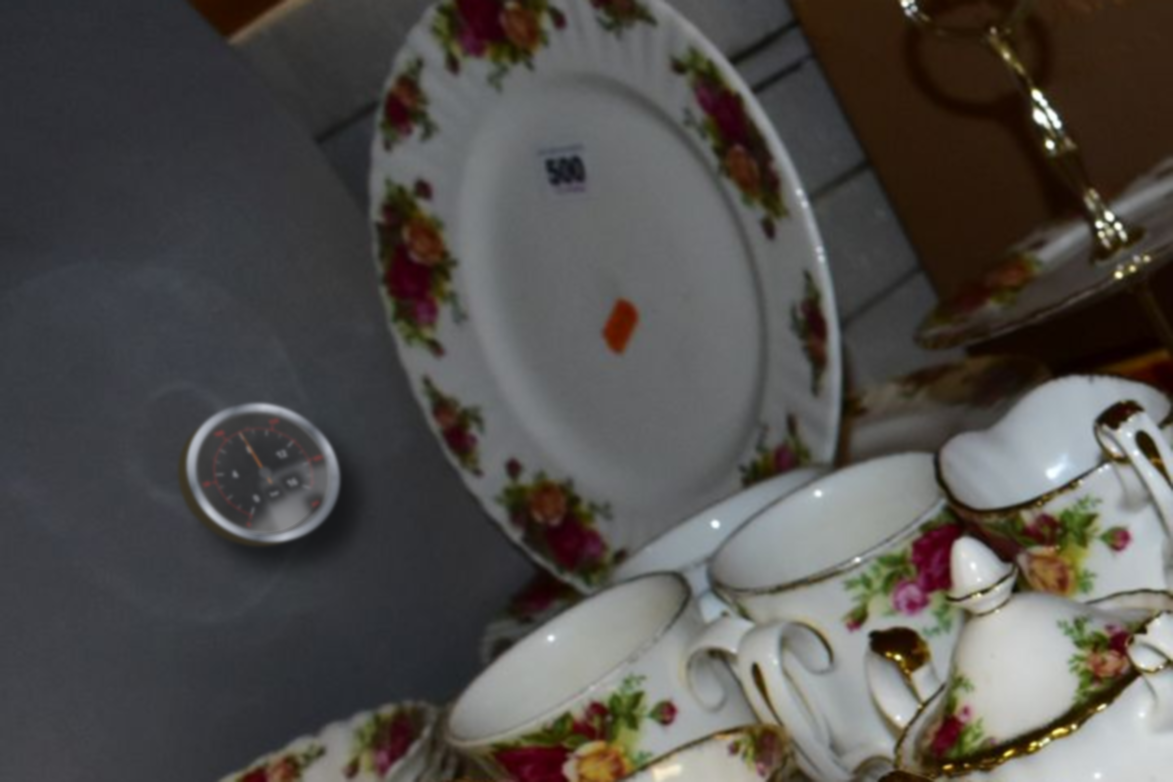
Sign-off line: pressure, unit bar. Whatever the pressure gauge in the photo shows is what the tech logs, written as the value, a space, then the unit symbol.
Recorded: 8 bar
